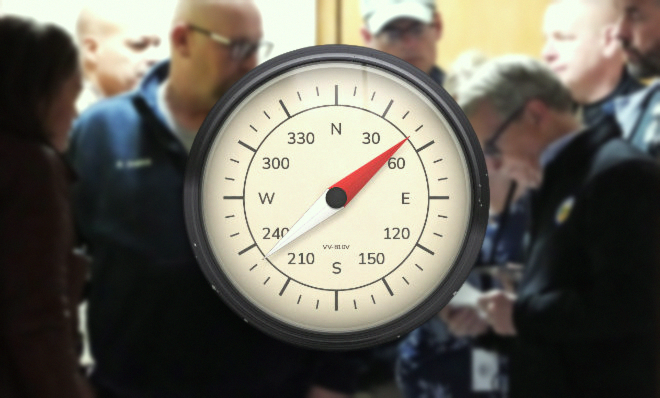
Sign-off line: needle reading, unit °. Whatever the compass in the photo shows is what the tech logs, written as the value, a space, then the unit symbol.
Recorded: 50 °
